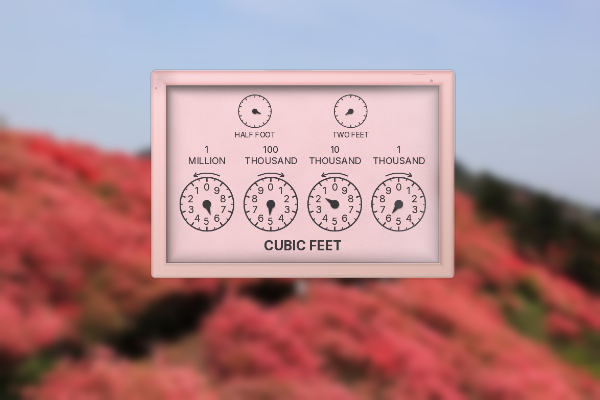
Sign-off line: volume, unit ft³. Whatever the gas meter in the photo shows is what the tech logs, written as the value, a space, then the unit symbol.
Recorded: 551600 ft³
